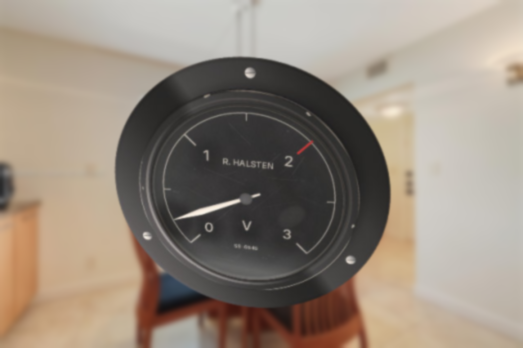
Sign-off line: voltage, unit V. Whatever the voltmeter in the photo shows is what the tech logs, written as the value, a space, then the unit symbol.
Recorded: 0.25 V
